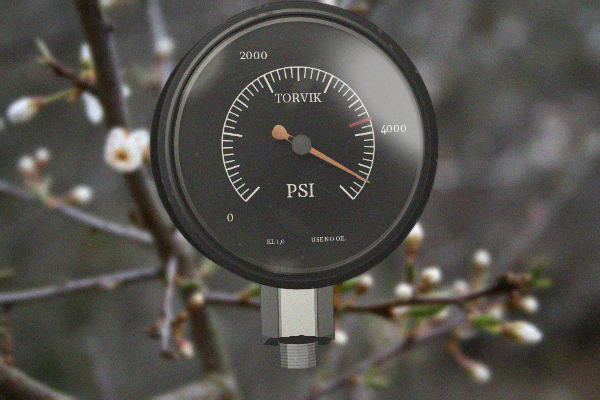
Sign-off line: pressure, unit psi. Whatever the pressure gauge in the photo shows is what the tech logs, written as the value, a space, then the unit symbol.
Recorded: 4700 psi
